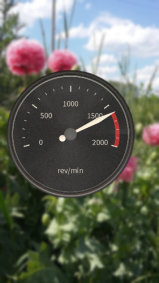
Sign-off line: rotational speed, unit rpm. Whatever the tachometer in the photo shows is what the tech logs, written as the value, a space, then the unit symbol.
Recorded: 1600 rpm
